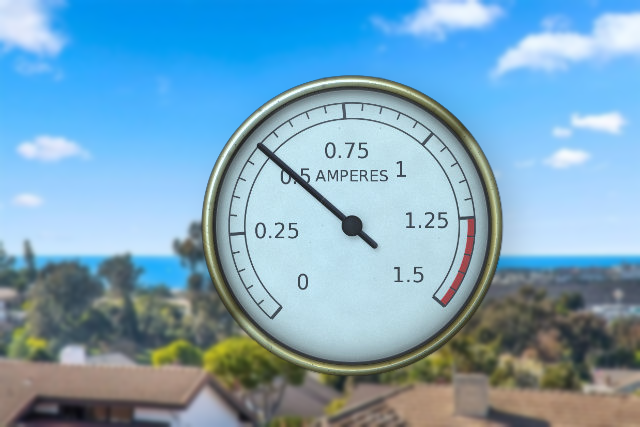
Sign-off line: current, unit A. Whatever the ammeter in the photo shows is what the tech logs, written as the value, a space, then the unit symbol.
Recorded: 0.5 A
